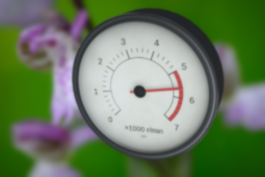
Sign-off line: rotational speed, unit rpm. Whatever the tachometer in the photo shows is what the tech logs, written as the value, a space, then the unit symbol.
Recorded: 5600 rpm
